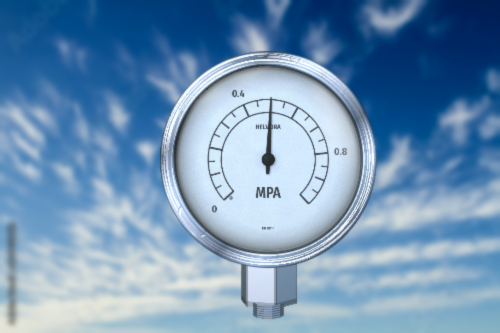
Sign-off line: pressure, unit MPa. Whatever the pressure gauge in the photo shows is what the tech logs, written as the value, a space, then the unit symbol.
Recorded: 0.5 MPa
